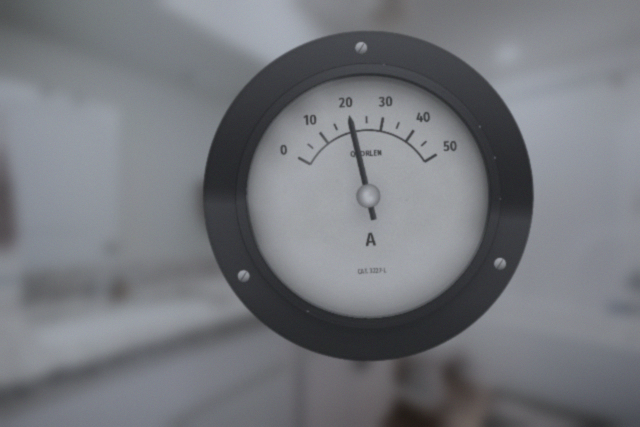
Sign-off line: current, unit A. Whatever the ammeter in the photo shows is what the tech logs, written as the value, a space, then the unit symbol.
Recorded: 20 A
